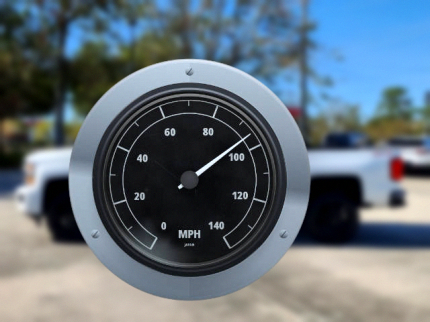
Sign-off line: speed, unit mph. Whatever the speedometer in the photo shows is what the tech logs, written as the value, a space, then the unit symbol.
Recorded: 95 mph
